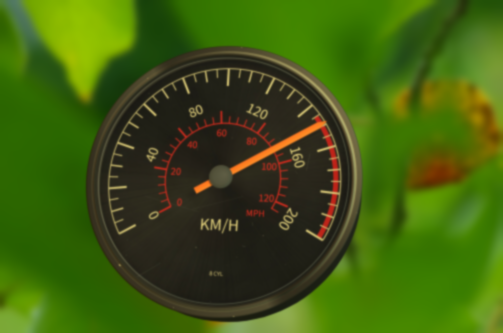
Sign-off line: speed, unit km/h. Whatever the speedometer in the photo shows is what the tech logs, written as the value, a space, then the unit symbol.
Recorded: 150 km/h
